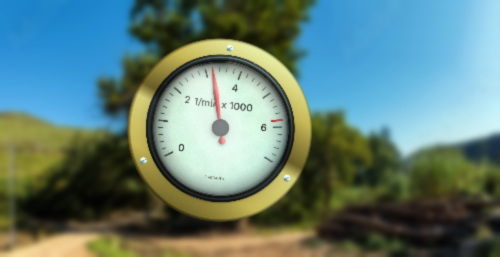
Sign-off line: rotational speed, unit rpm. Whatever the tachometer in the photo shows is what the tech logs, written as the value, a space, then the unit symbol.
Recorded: 3200 rpm
